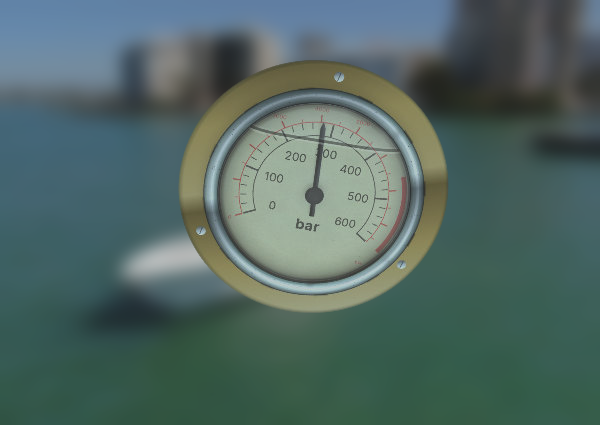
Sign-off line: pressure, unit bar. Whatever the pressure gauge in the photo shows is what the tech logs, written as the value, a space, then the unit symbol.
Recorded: 280 bar
